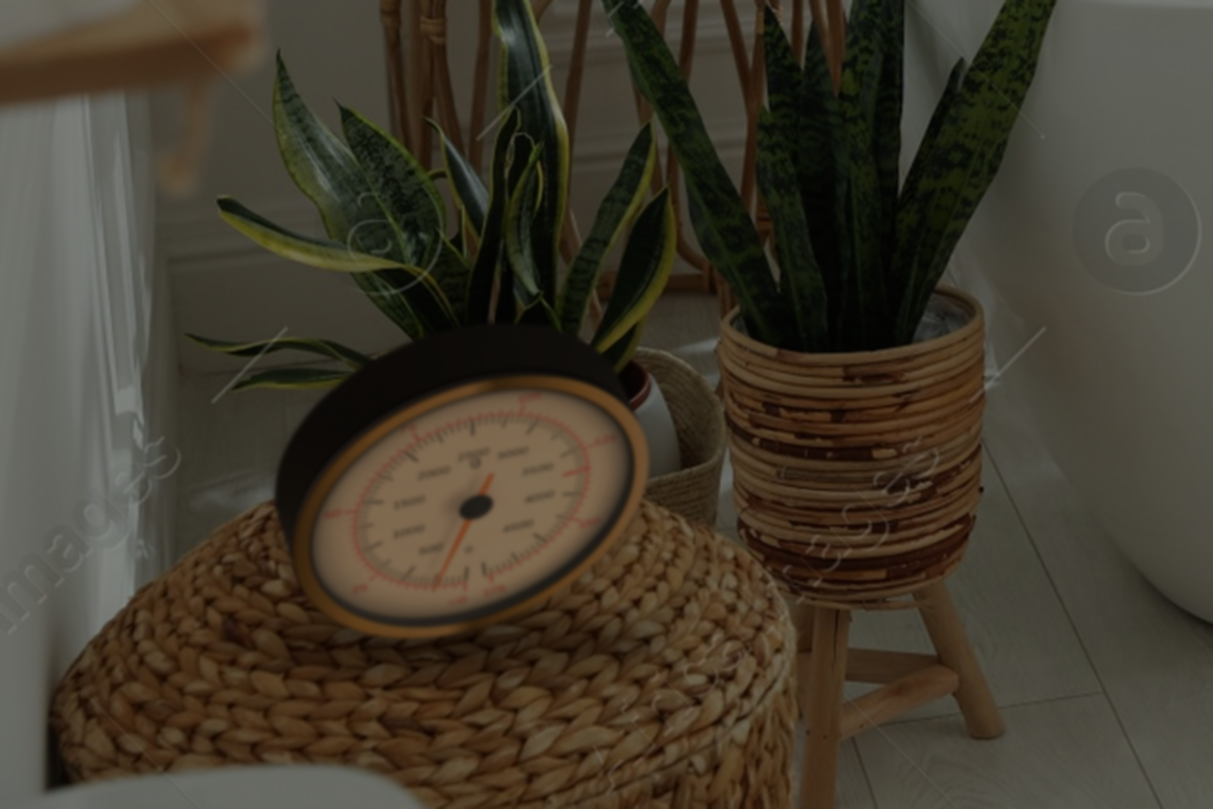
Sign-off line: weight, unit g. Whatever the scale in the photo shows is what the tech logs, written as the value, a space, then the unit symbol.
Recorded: 250 g
